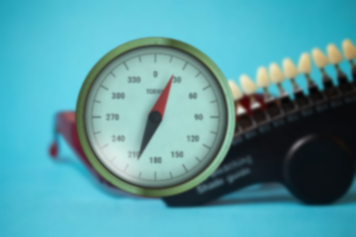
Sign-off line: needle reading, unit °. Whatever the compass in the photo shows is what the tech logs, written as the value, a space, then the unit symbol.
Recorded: 22.5 °
